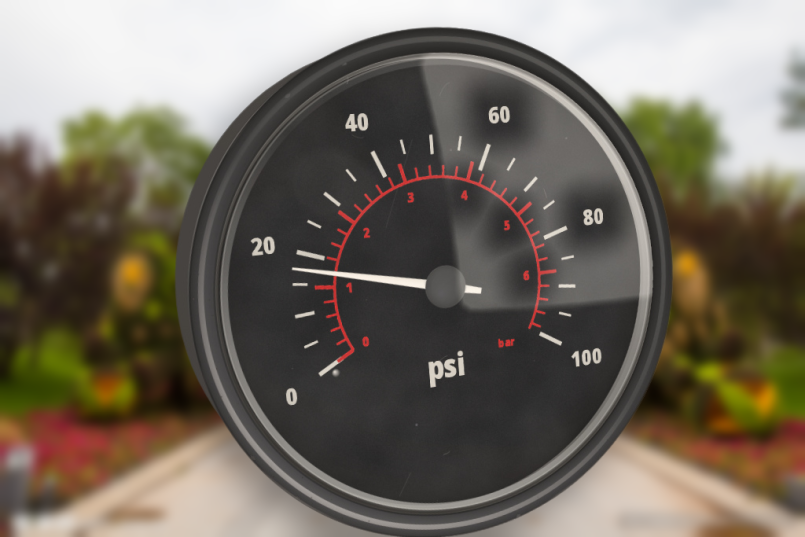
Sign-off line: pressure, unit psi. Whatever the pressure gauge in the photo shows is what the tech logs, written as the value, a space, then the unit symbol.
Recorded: 17.5 psi
